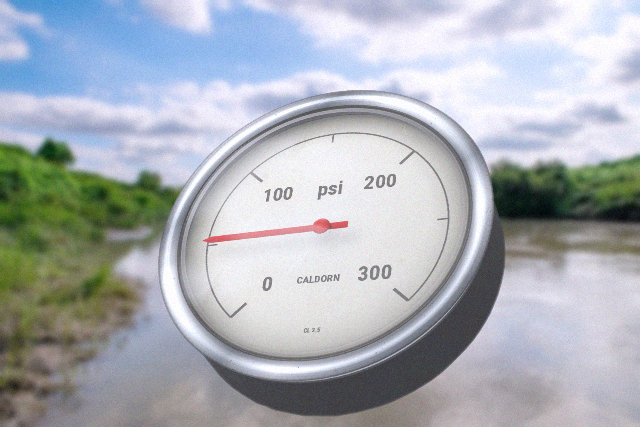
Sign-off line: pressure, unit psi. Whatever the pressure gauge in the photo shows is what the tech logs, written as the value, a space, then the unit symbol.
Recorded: 50 psi
